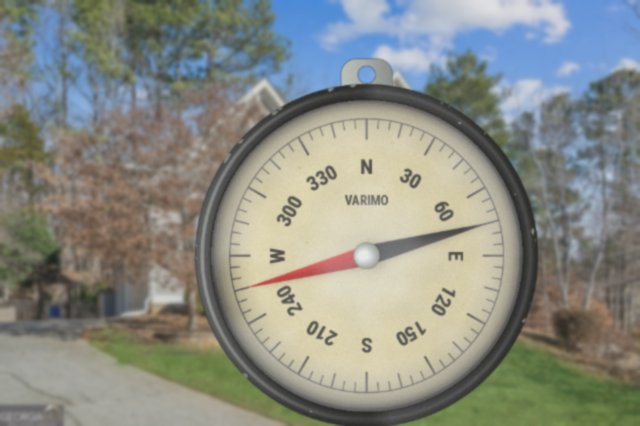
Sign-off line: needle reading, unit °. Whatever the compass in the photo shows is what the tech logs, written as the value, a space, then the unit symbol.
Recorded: 255 °
